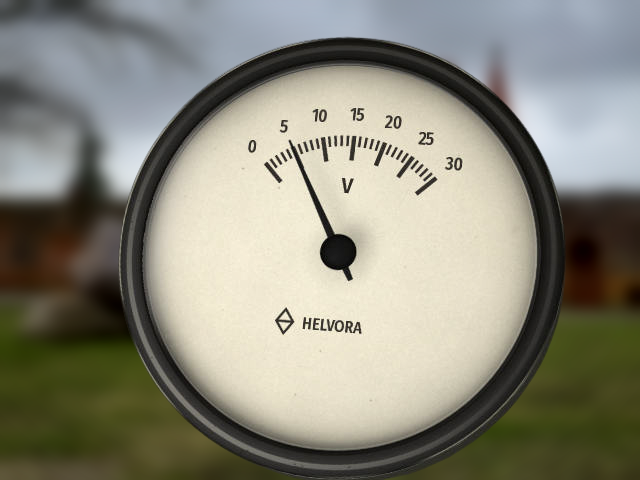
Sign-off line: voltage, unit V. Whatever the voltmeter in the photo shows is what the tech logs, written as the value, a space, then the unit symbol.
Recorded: 5 V
